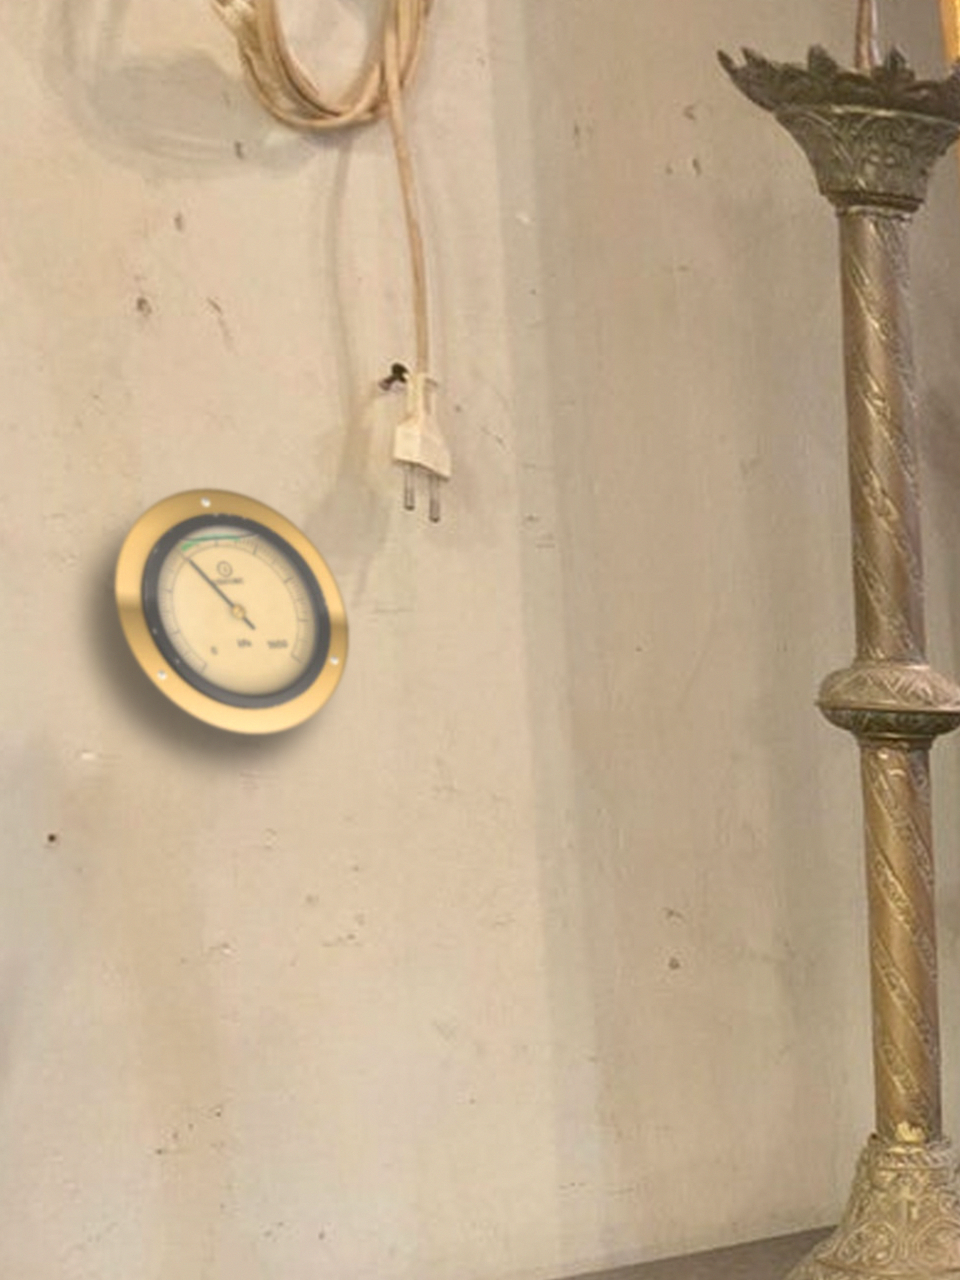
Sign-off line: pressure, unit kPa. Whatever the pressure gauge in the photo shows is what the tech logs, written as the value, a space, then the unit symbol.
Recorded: 600 kPa
